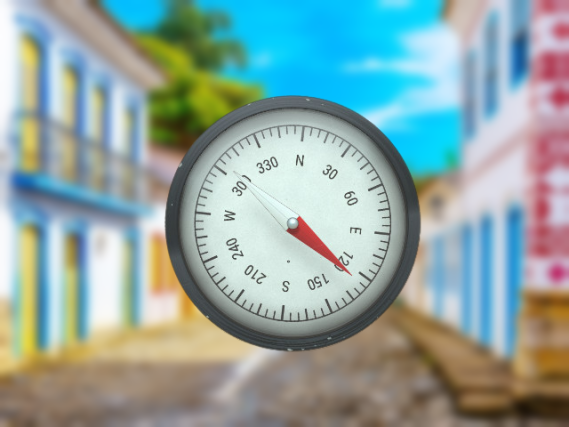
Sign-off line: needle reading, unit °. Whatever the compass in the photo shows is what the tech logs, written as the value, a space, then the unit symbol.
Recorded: 125 °
